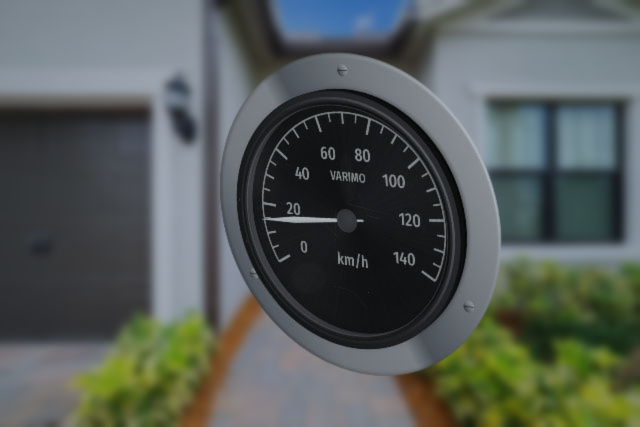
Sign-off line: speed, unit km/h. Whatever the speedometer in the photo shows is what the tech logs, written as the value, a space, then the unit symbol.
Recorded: 15 km/h
